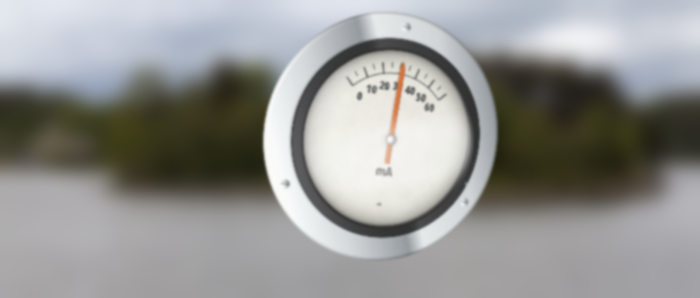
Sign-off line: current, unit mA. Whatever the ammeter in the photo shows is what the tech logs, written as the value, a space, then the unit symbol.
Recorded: 30 mA
